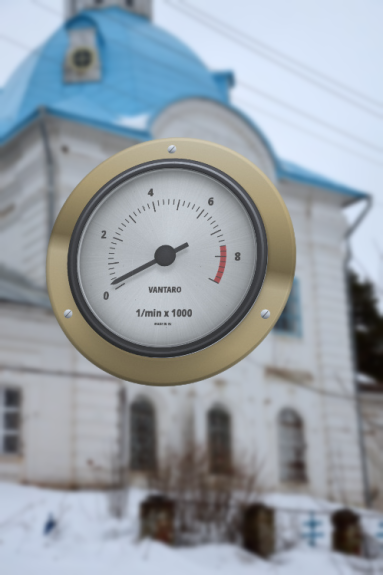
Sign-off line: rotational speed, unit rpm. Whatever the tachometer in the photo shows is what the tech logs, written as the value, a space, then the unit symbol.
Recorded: 200 rpm
